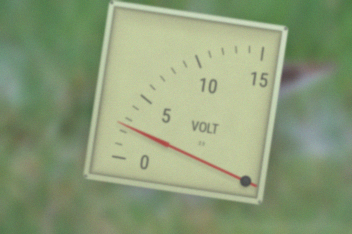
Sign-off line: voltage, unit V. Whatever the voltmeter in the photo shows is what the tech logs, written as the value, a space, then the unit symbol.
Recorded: 2.5 V
